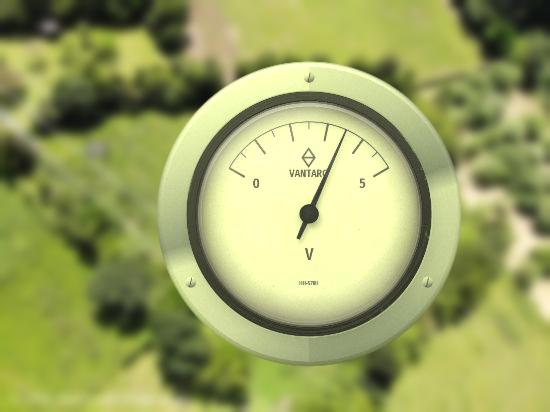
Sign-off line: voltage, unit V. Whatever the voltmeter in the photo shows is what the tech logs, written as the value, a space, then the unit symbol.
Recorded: 3.5 V
